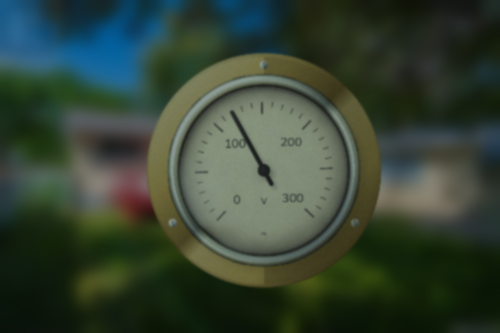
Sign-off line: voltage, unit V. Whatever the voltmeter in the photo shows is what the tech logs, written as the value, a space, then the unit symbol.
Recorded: 120 V
